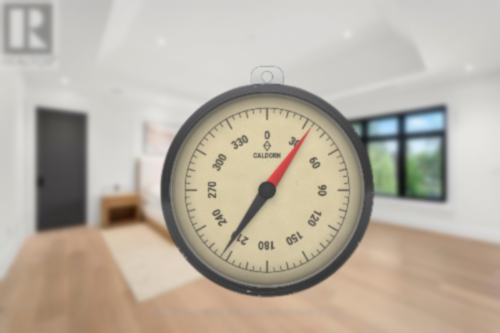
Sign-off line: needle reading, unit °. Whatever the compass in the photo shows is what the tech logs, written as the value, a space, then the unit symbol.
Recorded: 35 °
